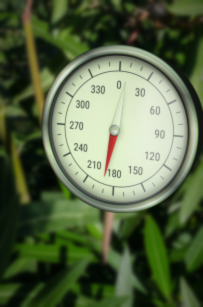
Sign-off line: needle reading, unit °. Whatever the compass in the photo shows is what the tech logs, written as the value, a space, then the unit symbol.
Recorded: 190 °
